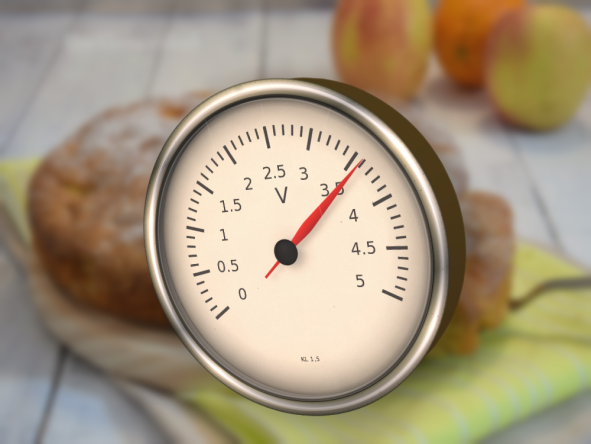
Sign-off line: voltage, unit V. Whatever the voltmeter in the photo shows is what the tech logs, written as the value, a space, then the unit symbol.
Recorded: 3.6 V
